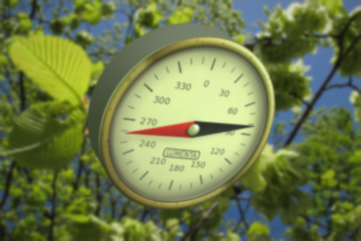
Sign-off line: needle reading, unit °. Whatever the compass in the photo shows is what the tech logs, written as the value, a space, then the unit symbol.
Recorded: 260 °
